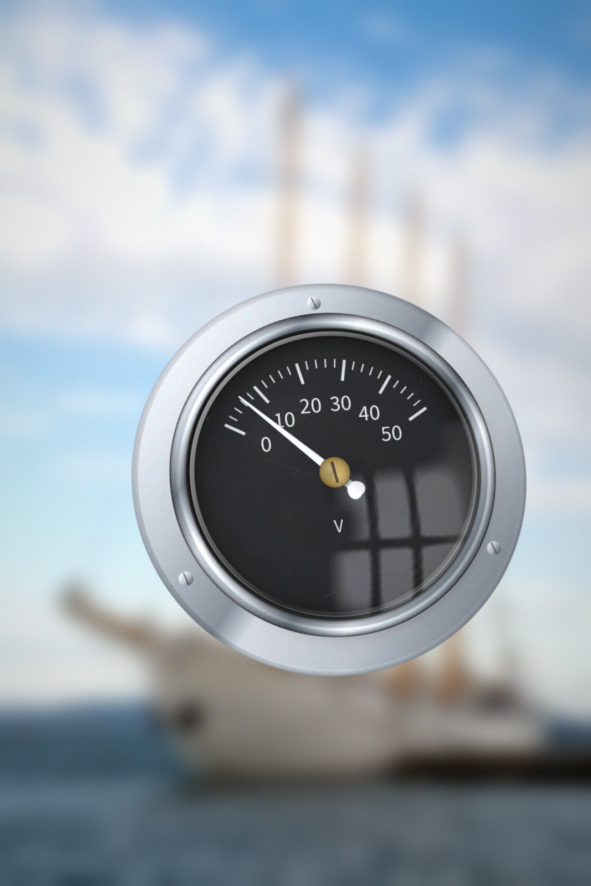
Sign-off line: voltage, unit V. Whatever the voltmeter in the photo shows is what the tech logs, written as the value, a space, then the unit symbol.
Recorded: 6 V
